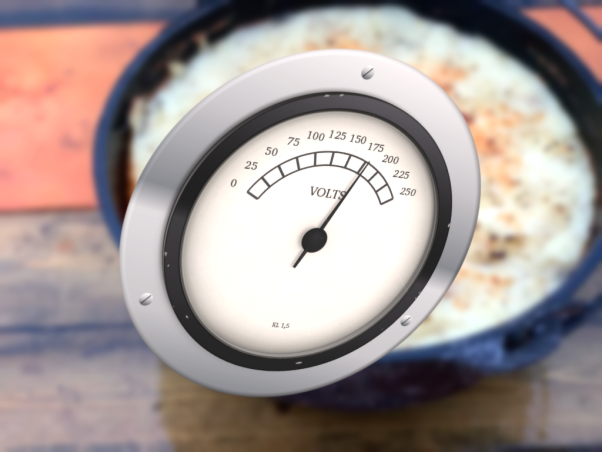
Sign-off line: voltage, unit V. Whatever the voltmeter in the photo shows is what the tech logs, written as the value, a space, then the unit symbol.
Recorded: 175 V
